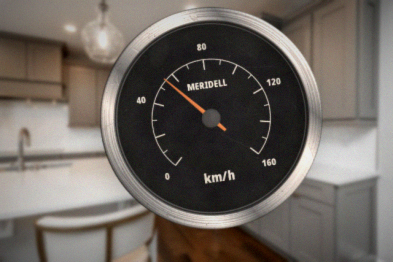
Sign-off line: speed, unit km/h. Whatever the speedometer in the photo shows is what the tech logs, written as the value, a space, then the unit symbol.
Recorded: 55 km/h
